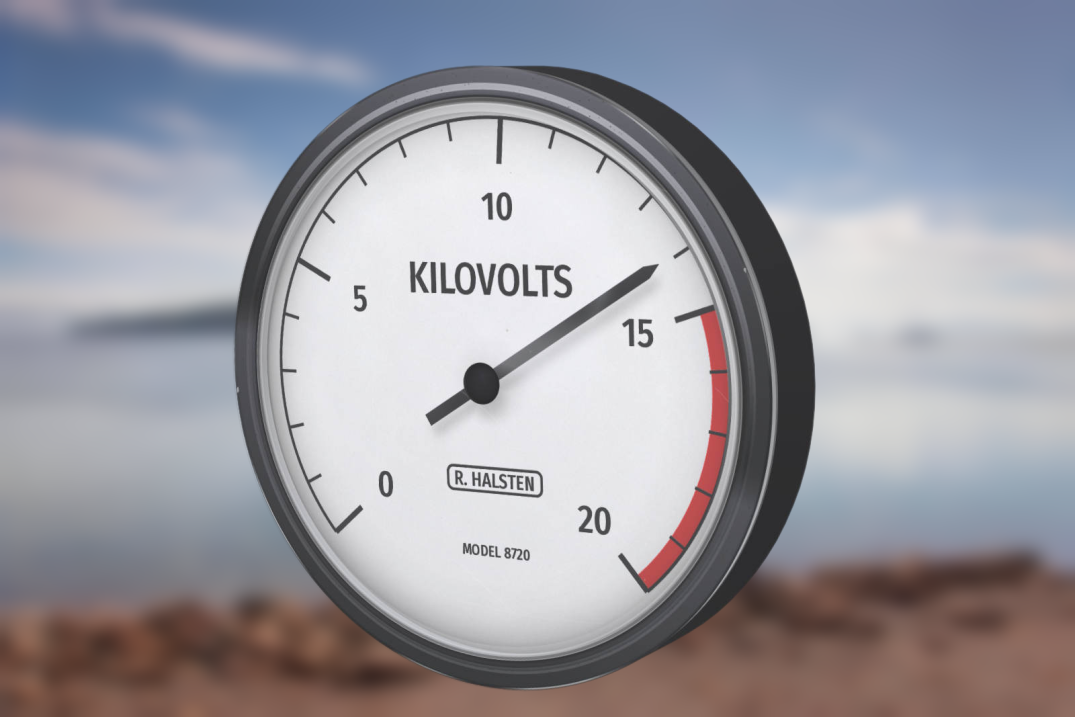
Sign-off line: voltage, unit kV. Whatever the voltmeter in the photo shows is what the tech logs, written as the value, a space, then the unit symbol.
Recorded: 14 kV
